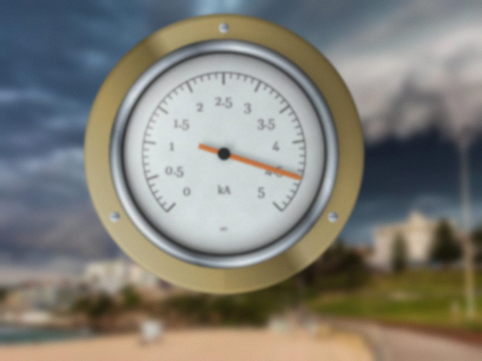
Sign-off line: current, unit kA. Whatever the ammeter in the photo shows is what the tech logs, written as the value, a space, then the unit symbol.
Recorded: 4.5 kA
